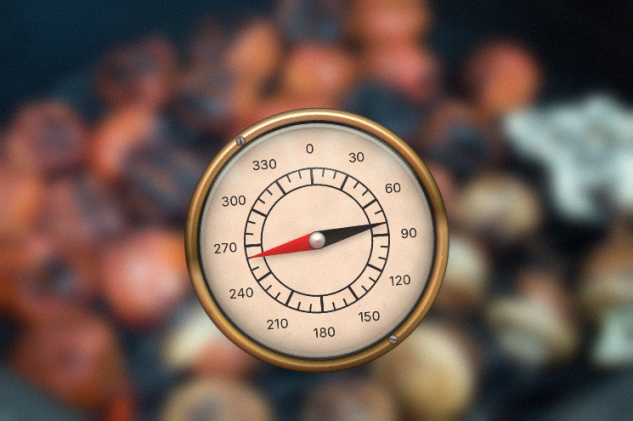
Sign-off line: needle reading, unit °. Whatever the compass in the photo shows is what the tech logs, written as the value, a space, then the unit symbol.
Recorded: 260 °
